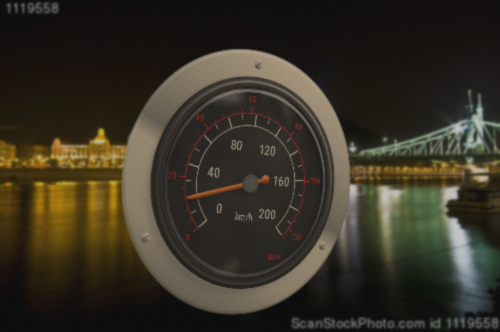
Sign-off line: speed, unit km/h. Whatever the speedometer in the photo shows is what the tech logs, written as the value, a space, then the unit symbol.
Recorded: 20 km/h
